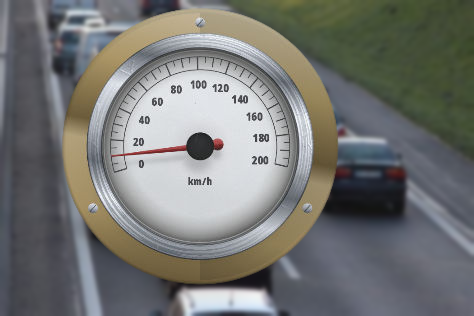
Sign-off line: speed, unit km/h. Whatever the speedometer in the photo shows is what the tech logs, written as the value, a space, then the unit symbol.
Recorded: 10 km/h
